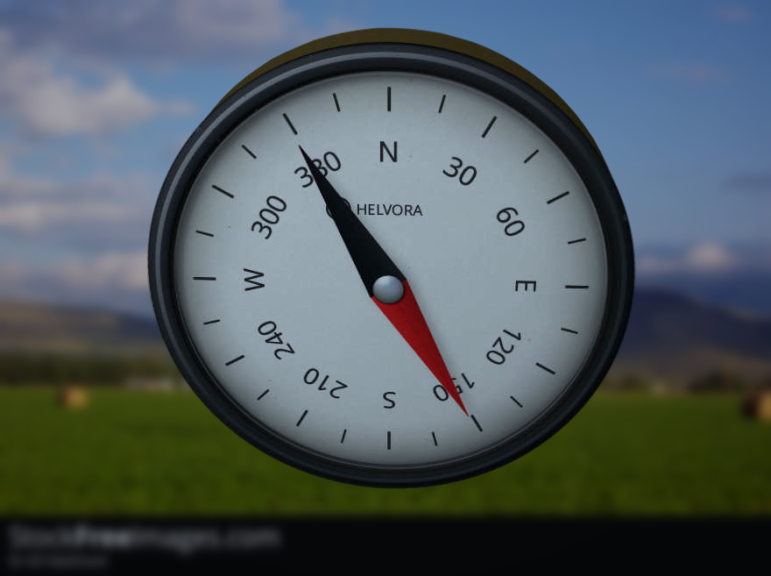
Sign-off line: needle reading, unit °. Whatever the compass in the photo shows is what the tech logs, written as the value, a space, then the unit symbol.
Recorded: 150 °
